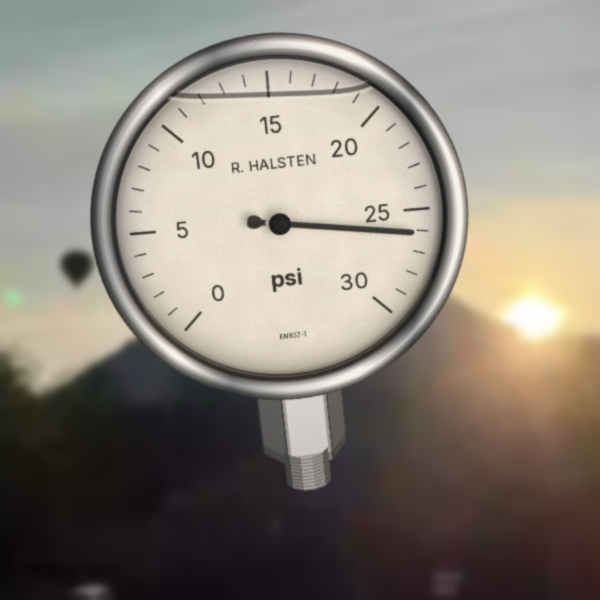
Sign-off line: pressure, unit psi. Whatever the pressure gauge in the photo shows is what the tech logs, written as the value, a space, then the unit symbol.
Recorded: 26 psi
